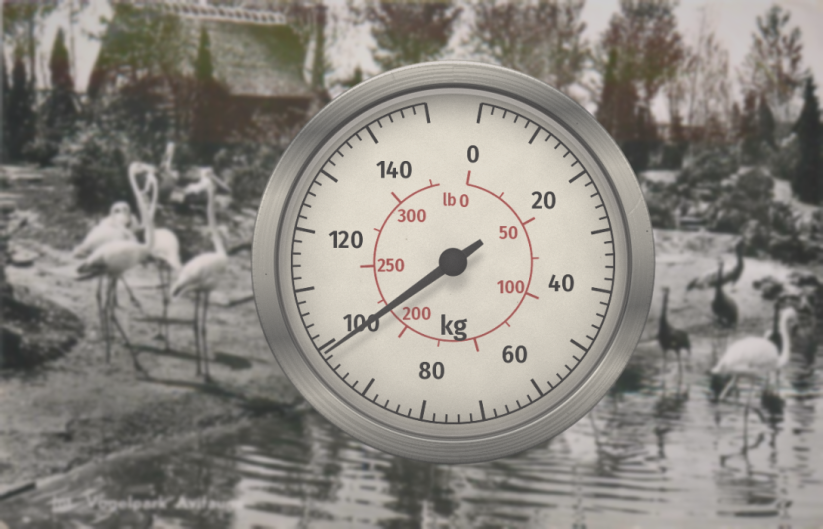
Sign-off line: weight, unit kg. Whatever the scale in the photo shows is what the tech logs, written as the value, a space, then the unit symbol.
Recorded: 99 kg
